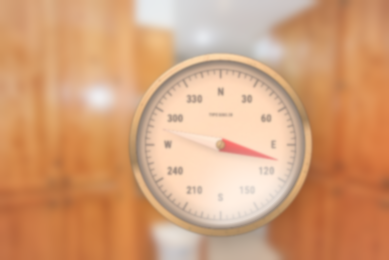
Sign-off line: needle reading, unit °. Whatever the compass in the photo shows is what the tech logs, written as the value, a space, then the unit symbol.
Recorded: 105 °
